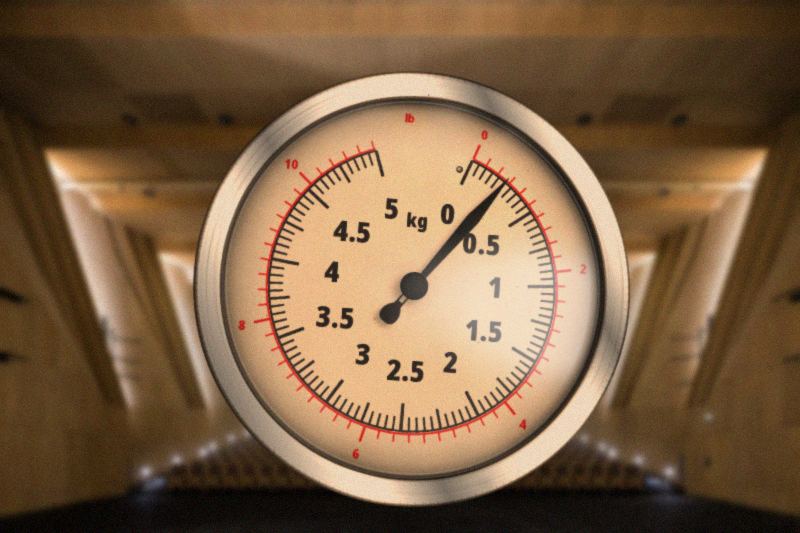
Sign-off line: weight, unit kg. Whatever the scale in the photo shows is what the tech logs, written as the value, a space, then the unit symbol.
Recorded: 0.25 kg
